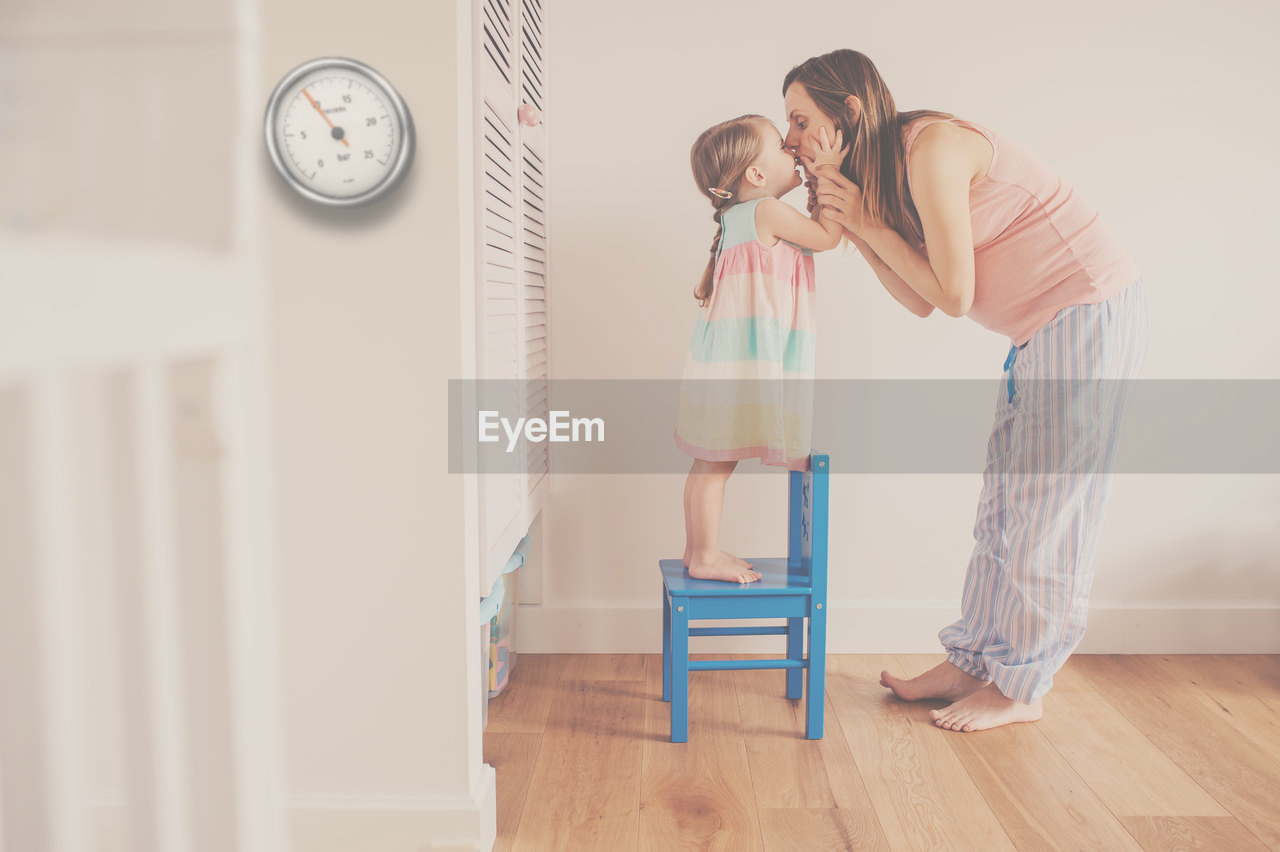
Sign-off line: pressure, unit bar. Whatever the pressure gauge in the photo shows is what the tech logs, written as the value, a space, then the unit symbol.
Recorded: 10 bar
